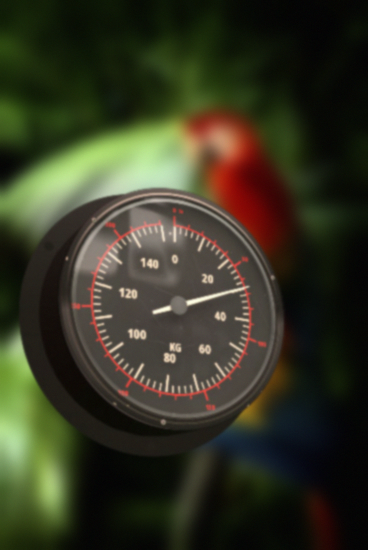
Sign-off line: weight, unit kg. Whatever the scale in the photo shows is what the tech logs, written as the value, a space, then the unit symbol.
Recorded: 30 kg
